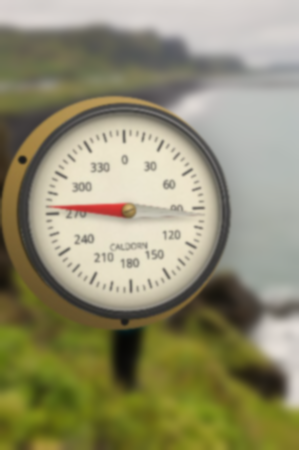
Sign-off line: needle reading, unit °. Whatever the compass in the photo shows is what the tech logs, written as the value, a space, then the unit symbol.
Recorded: 275 °
